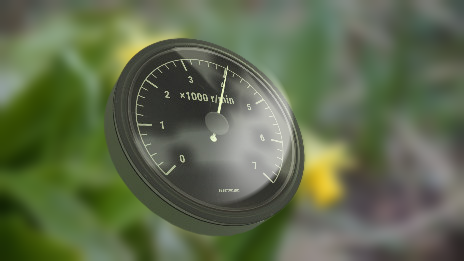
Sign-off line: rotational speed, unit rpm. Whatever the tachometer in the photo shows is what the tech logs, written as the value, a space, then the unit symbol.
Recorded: 4000 rpm
